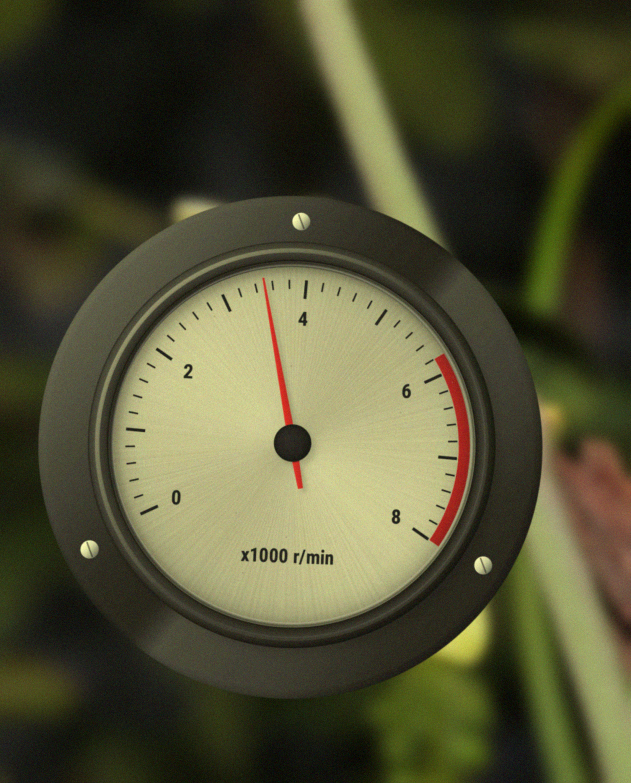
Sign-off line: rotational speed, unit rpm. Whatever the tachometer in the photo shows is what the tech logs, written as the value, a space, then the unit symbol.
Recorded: 3500 rpm
